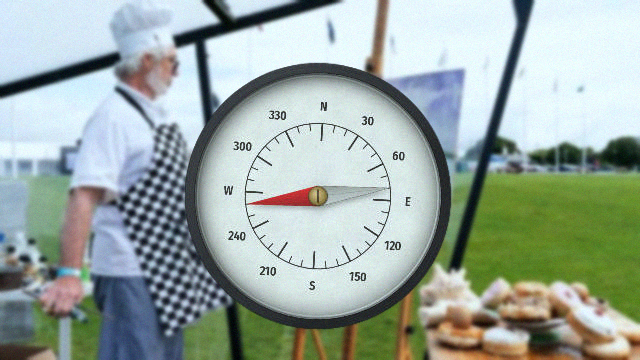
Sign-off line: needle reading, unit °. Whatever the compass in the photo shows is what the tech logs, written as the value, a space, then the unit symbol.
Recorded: 260 °
